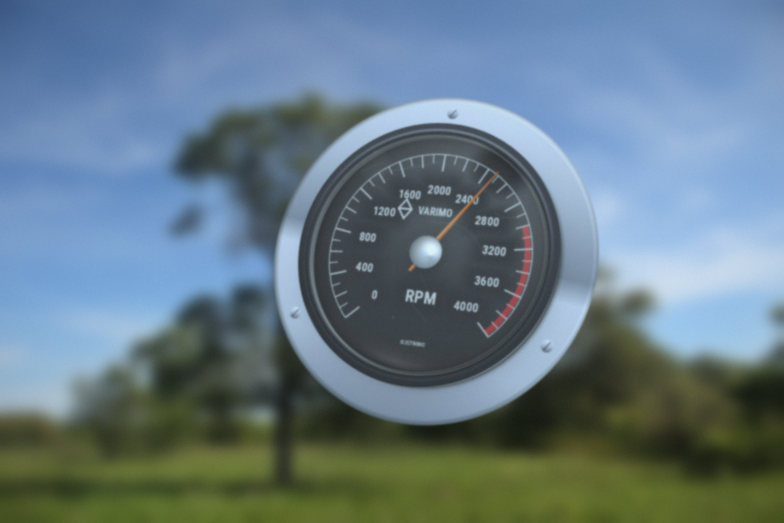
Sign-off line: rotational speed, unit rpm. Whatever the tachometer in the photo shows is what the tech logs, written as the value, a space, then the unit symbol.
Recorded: 2500 rpm
